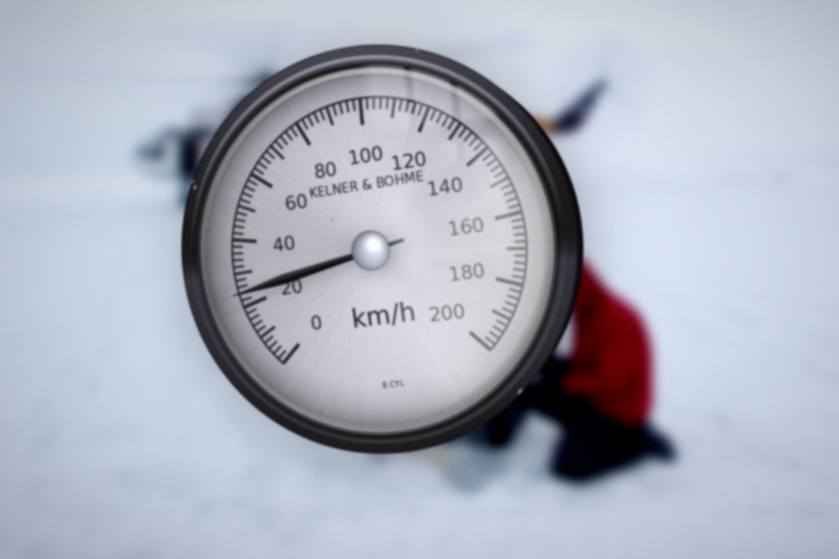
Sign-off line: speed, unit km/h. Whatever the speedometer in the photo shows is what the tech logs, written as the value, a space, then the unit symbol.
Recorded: 24 km/h
